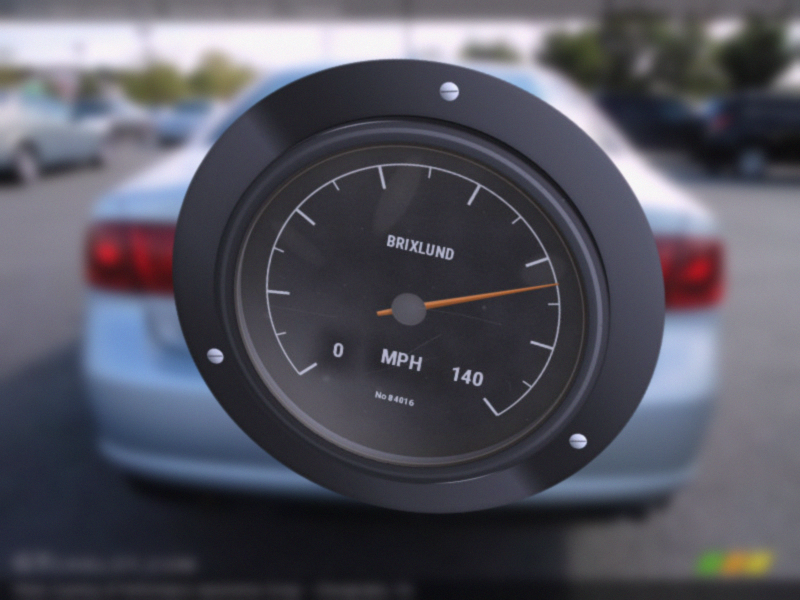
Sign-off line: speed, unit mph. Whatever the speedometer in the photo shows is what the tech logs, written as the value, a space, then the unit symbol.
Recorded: 105 mph
